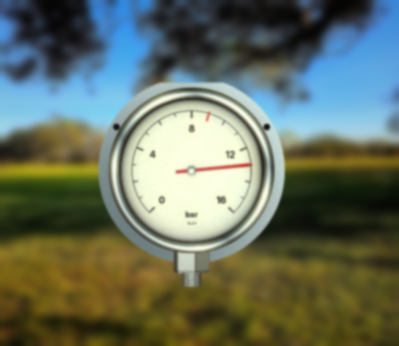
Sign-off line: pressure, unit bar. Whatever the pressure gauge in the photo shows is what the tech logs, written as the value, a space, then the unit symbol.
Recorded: 13 bar
